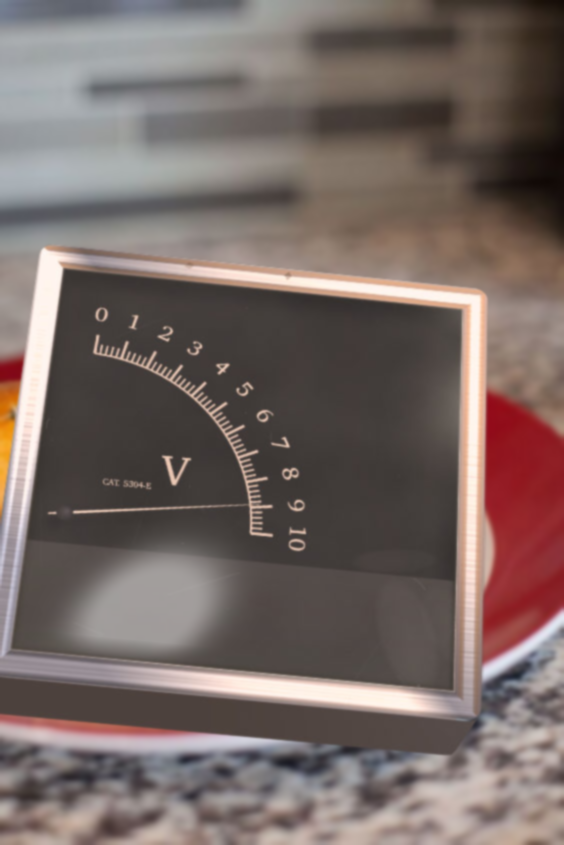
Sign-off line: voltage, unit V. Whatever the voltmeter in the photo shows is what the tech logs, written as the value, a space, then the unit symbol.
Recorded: 9 V
